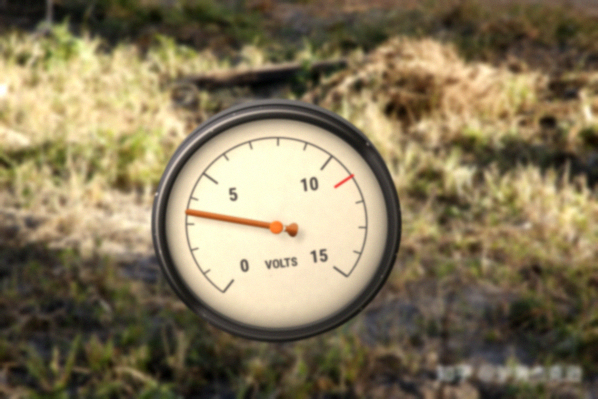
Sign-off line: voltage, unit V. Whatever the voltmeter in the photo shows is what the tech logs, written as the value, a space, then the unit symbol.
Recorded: 3.5 V
